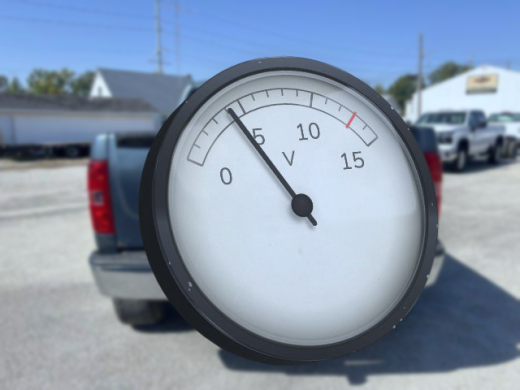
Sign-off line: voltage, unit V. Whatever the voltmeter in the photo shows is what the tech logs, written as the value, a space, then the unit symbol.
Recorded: 4 V
